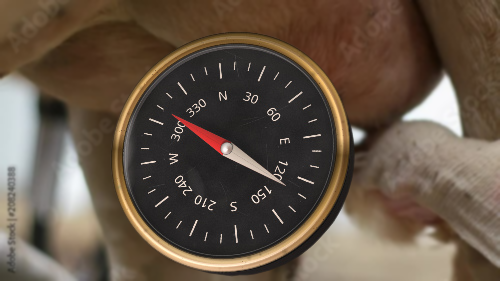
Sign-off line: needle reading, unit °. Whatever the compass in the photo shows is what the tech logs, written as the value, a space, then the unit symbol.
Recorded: 310 °
